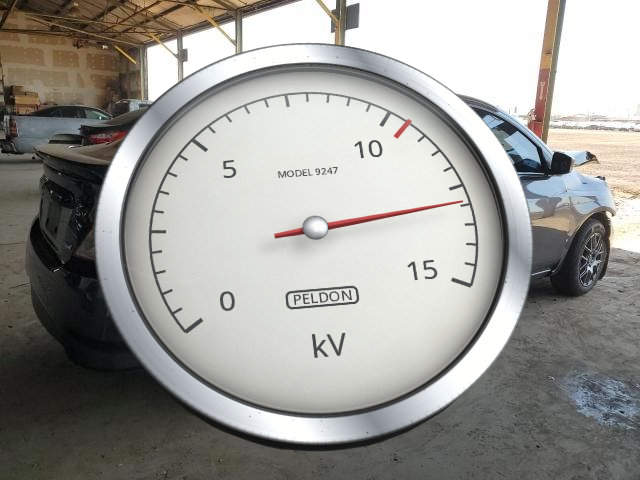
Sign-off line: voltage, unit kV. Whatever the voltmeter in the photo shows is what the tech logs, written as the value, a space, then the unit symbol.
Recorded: 13 kV
